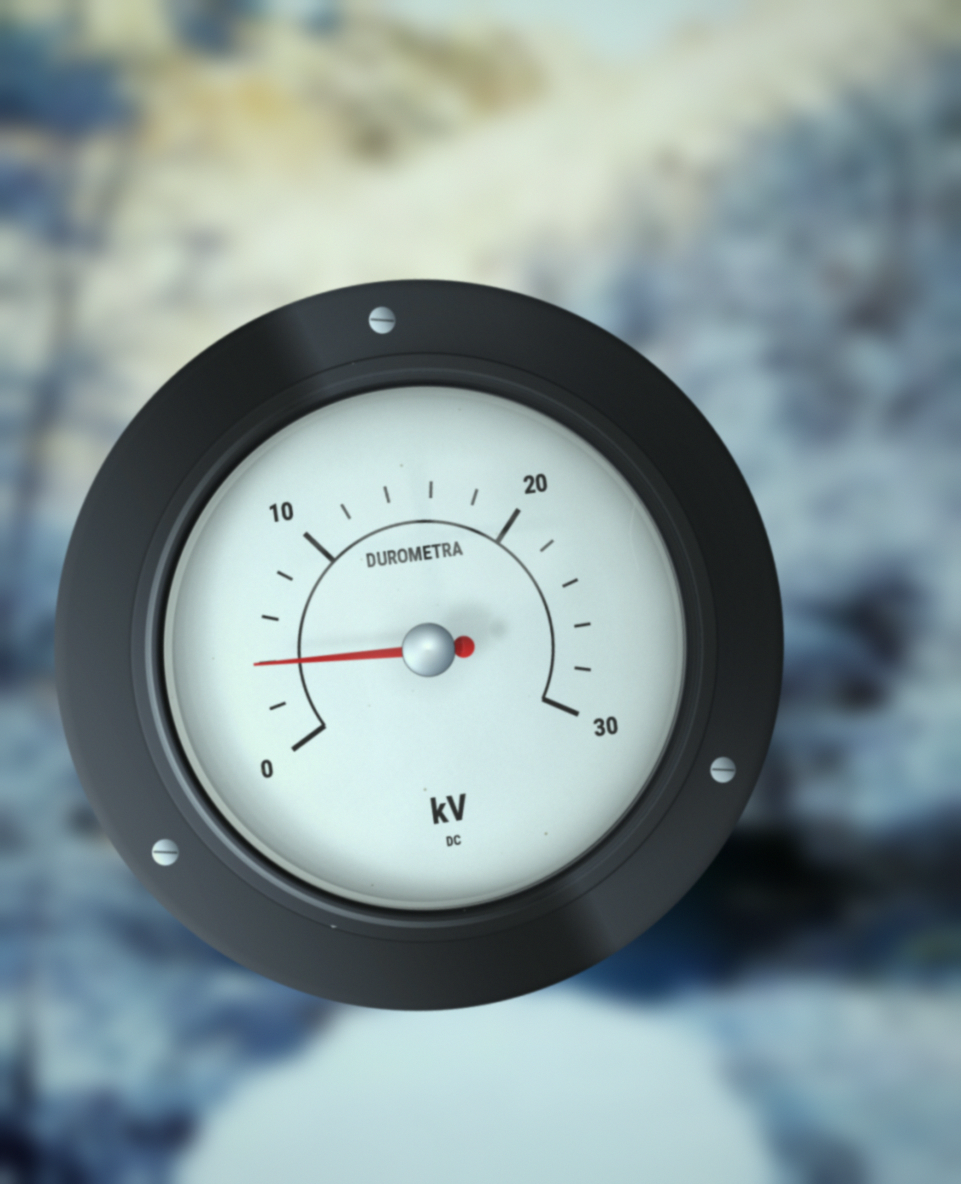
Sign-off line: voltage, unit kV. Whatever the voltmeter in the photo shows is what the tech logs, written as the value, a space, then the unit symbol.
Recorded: 4 kV
